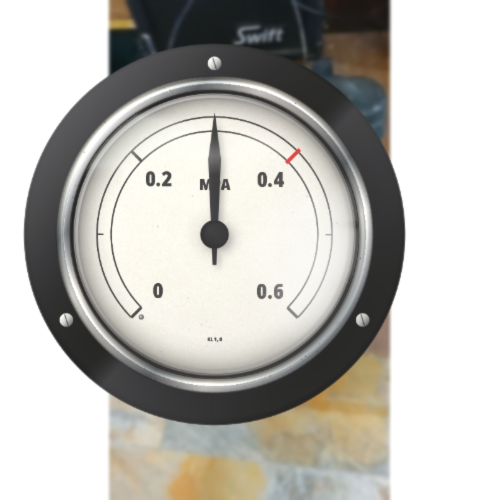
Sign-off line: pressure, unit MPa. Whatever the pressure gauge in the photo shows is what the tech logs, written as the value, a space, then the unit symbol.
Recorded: 0.3 MPa
